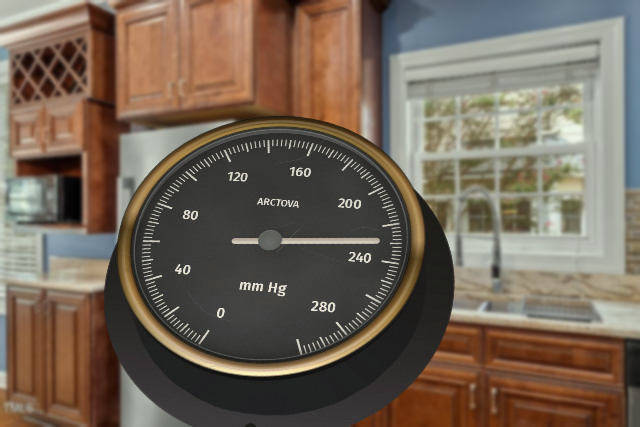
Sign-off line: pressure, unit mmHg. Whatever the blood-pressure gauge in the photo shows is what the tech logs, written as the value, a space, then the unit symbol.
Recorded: 230 mmHg
